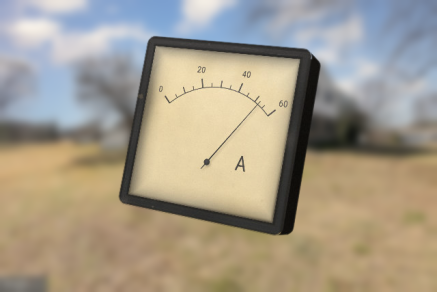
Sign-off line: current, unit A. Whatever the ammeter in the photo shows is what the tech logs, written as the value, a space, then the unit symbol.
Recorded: 52.5 A
